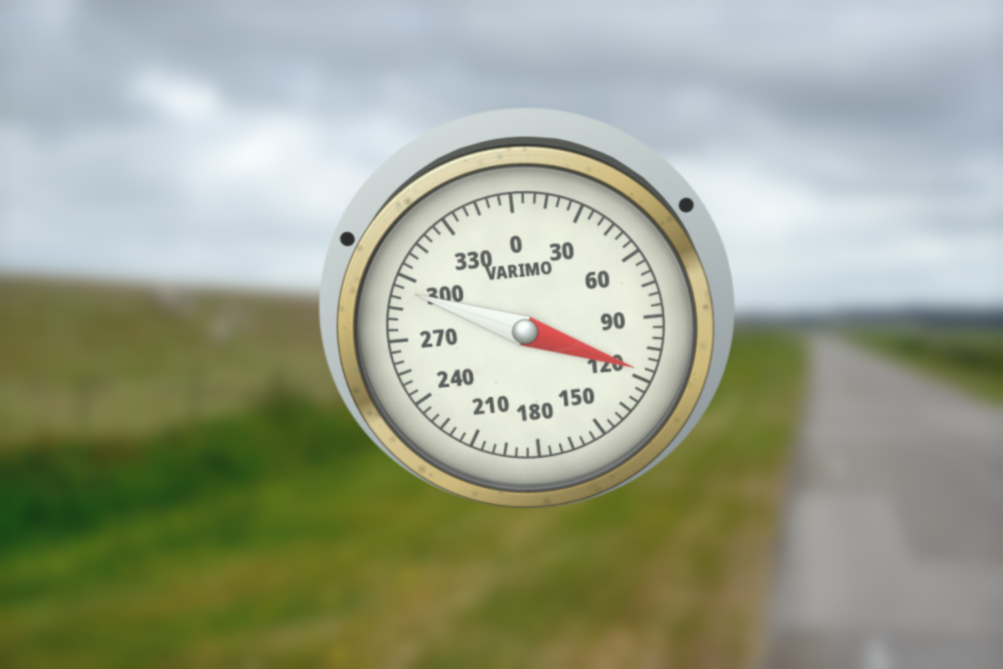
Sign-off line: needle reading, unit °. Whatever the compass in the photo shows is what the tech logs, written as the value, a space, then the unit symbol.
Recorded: 115 °
